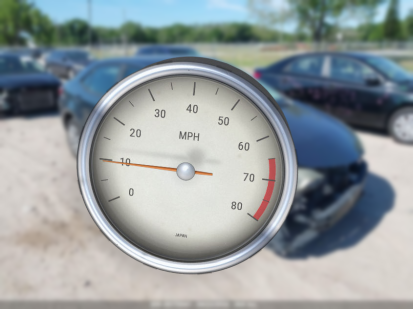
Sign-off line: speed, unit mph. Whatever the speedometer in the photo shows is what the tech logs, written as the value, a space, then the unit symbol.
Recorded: 10 mph
